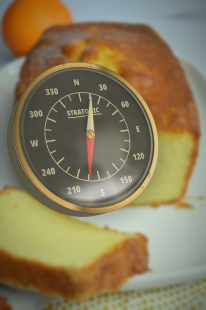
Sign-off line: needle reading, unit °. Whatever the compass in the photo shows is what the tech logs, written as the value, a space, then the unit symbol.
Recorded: 195 °
